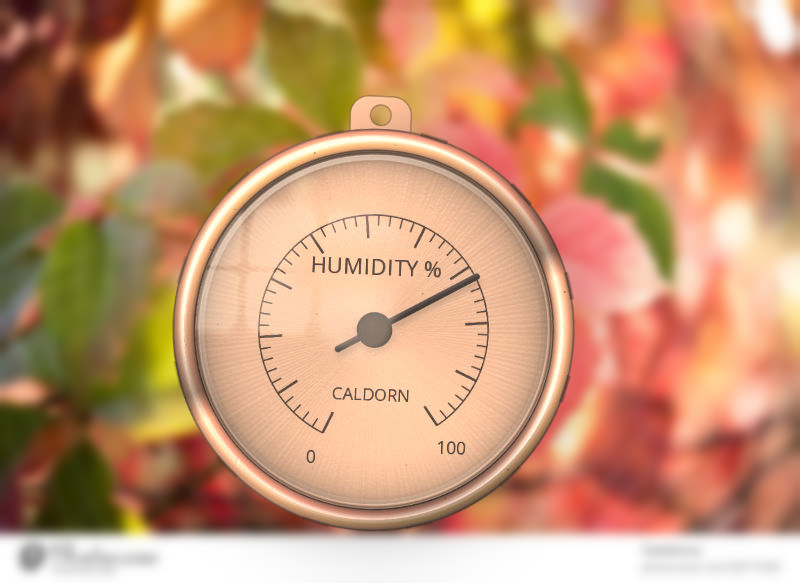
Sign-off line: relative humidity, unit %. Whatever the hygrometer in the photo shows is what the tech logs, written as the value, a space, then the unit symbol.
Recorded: 72 %
